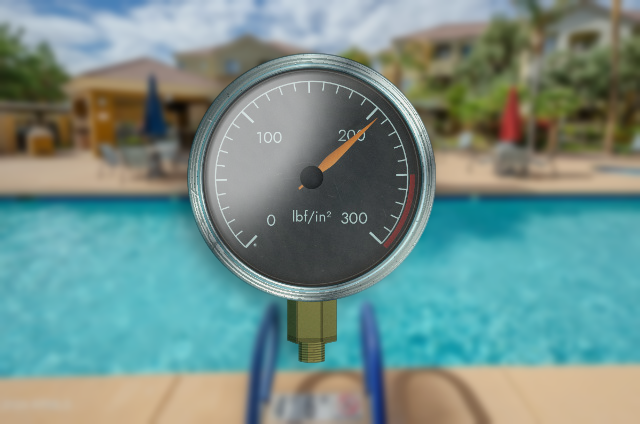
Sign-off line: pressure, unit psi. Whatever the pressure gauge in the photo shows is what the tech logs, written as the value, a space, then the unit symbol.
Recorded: 205 psi
